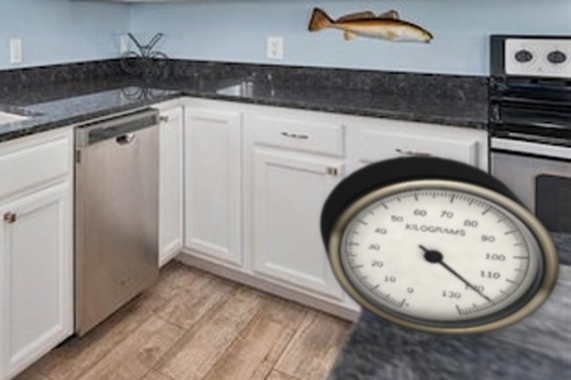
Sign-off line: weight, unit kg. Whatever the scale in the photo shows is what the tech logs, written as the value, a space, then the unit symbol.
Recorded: 120 kg
